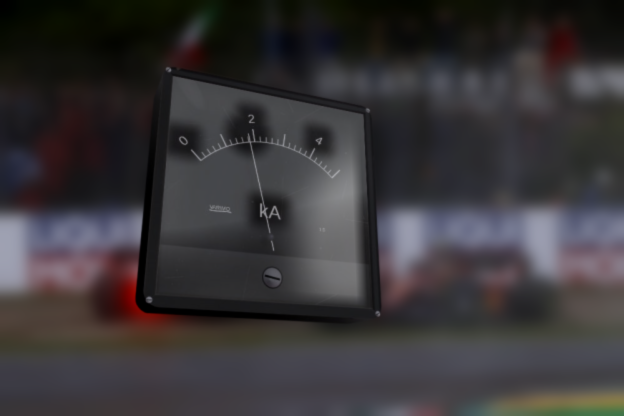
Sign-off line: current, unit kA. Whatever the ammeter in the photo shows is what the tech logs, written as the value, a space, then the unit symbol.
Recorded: 1.8 kA
